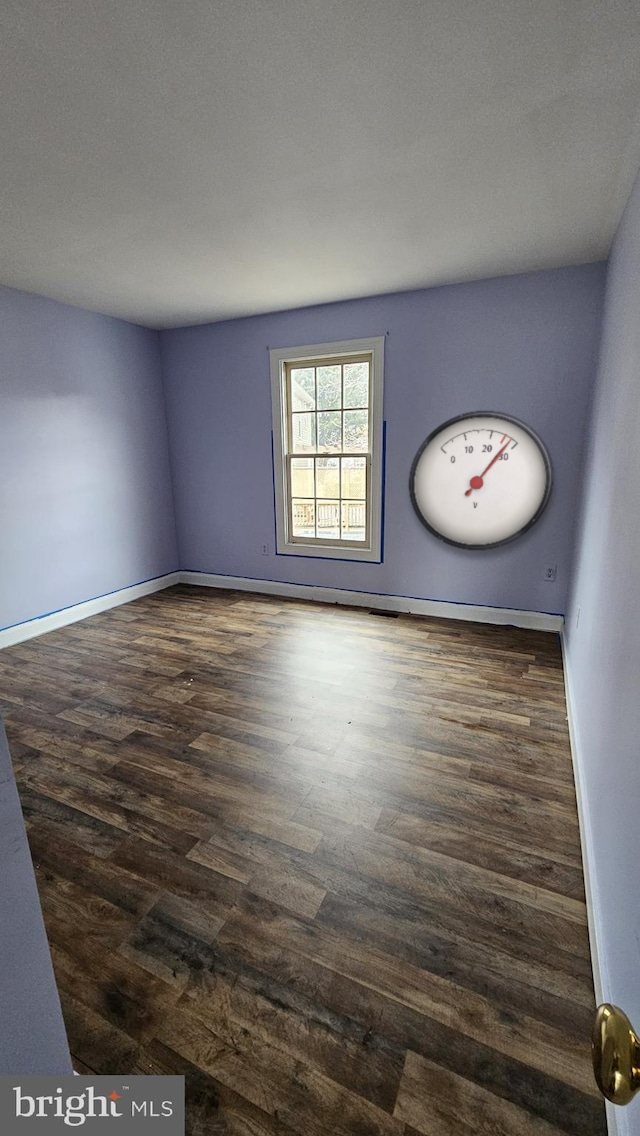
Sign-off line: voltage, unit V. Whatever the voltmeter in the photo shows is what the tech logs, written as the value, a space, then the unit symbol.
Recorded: 27.5 V
